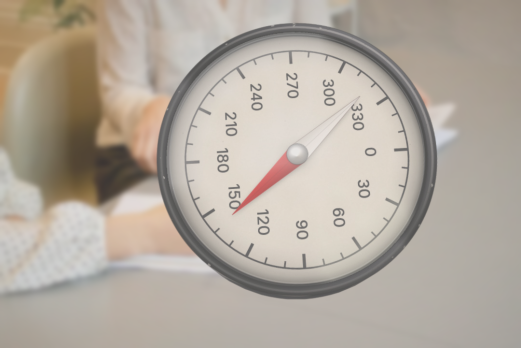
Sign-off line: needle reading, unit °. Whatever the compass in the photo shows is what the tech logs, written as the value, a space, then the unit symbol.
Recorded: 140 °
